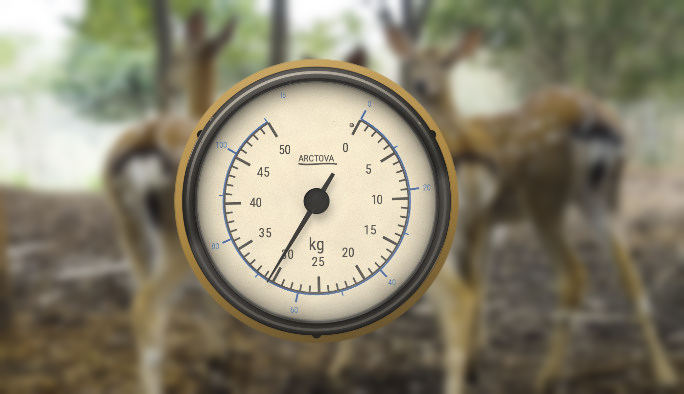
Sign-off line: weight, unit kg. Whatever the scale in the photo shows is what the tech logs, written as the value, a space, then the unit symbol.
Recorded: 30.5 kg
